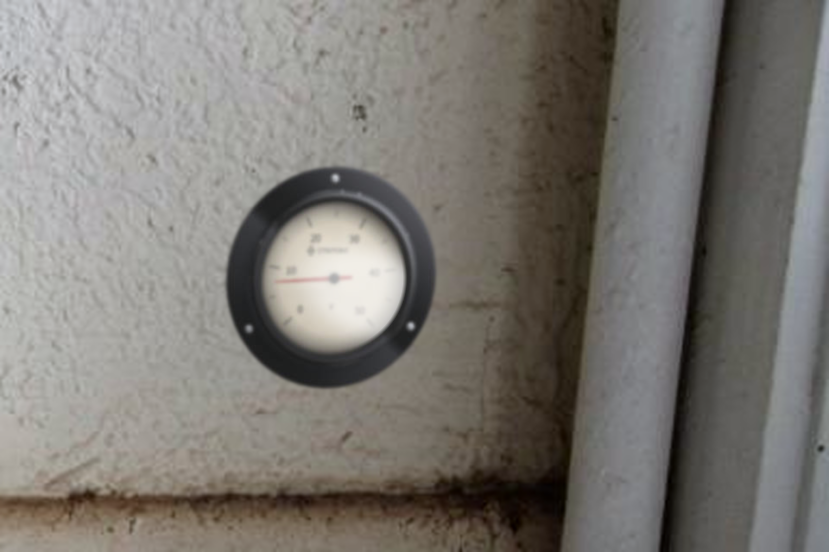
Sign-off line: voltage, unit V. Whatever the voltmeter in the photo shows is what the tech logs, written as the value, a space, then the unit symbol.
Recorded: 7.5 V
